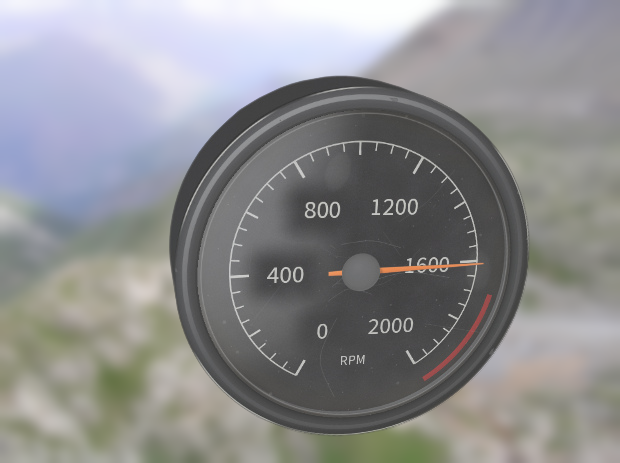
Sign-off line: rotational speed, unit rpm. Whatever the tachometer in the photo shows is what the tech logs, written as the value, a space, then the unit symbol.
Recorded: 1600 rpm
